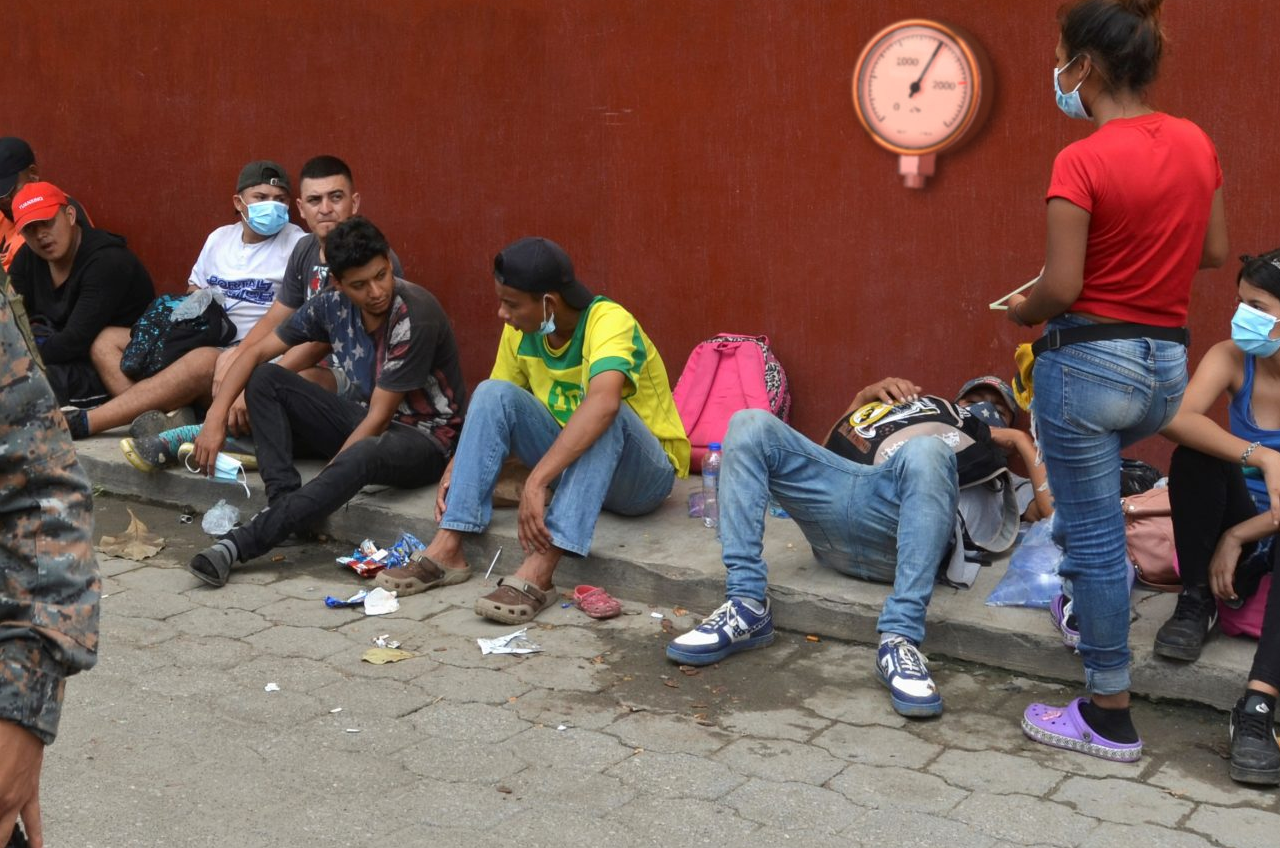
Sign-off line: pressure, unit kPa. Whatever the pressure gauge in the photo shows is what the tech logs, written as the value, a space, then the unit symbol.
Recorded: 1500 kPa
